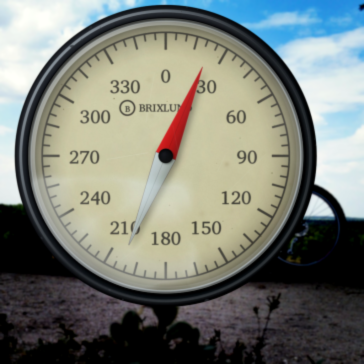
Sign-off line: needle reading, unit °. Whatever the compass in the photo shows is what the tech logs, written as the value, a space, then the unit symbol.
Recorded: 22.5 °
